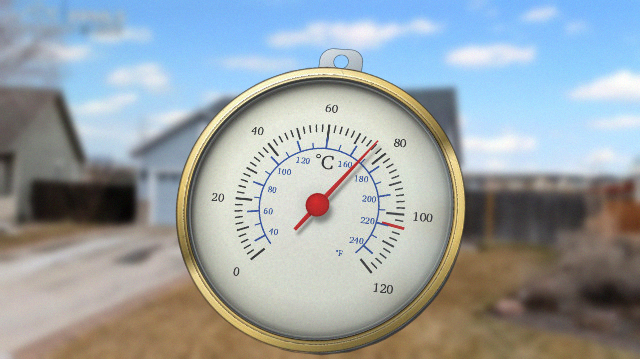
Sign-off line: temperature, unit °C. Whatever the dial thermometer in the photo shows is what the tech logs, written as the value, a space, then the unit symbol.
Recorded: 76 °C
